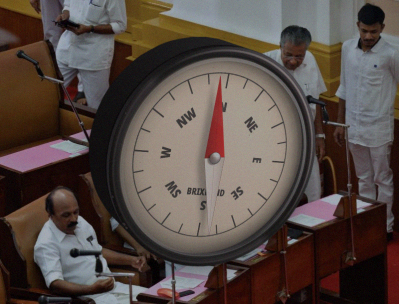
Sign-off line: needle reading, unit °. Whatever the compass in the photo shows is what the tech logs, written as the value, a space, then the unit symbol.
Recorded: 352.5 °
